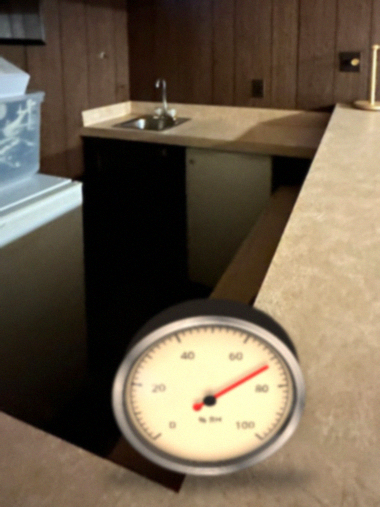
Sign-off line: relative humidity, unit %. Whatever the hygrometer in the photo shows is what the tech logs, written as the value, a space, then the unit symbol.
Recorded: 70 %
